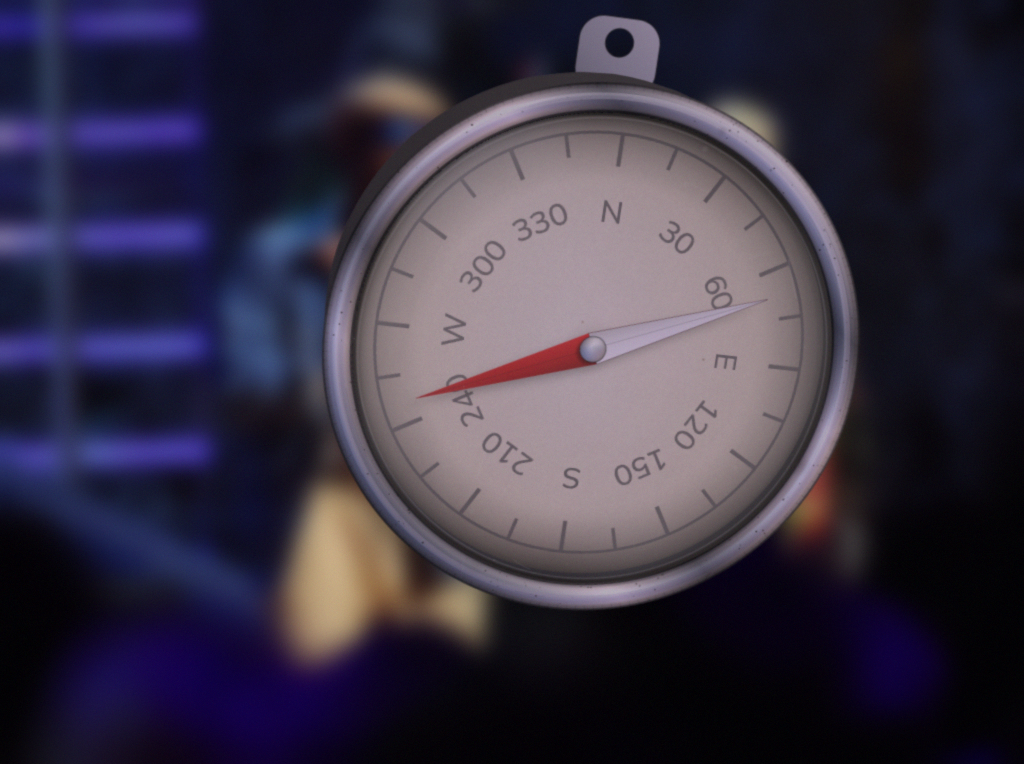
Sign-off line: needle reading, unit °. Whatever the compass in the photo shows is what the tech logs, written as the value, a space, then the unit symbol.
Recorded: 247.5 °
